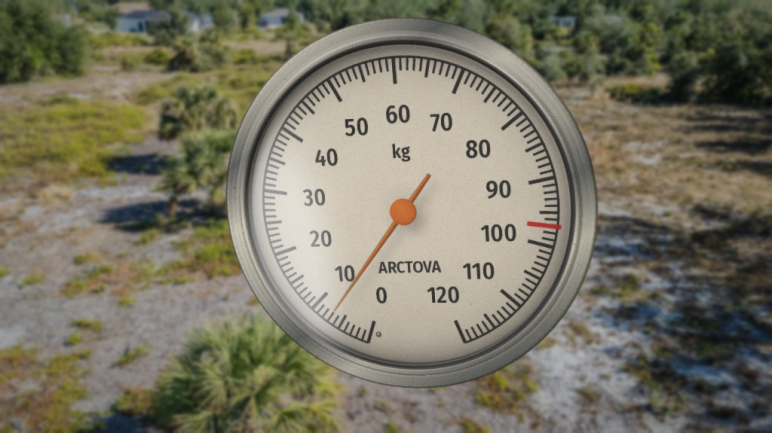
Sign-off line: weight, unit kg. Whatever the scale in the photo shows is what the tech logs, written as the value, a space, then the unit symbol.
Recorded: 7 kg
